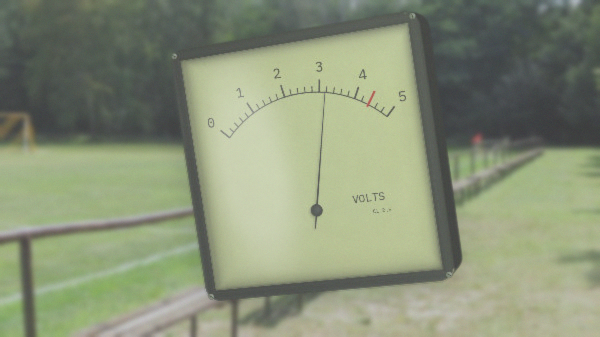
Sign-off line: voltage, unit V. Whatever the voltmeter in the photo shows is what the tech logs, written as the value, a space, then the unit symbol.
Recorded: 3.2 V
